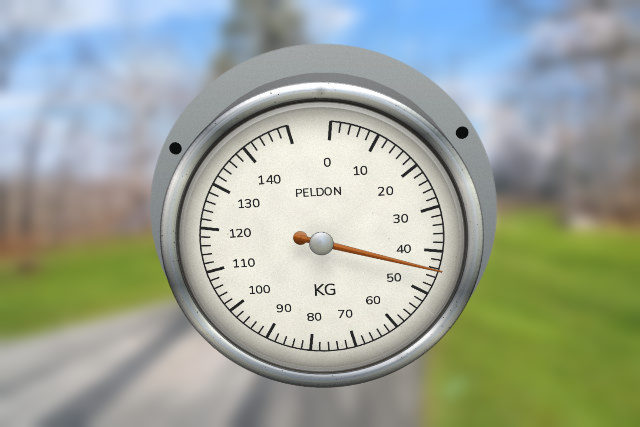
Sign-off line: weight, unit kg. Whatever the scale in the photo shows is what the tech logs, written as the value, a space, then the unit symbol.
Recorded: 44 kg
